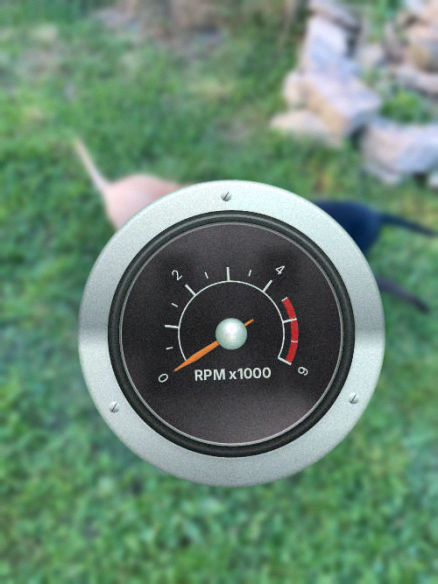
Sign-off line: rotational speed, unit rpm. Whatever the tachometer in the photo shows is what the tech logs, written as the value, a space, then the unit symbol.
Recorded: 0 rpm
